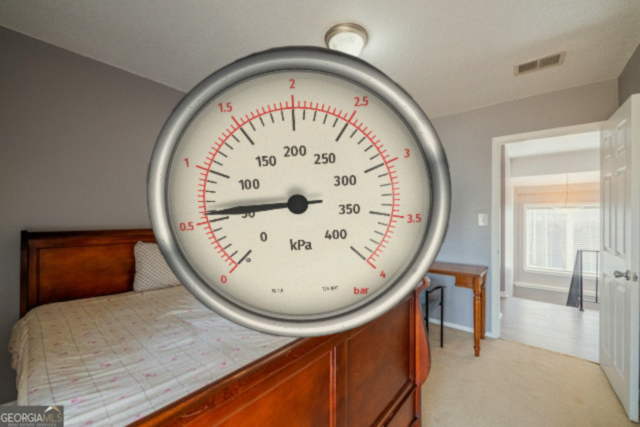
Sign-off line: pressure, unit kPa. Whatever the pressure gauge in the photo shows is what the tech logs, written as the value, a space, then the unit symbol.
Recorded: 60 kPa
